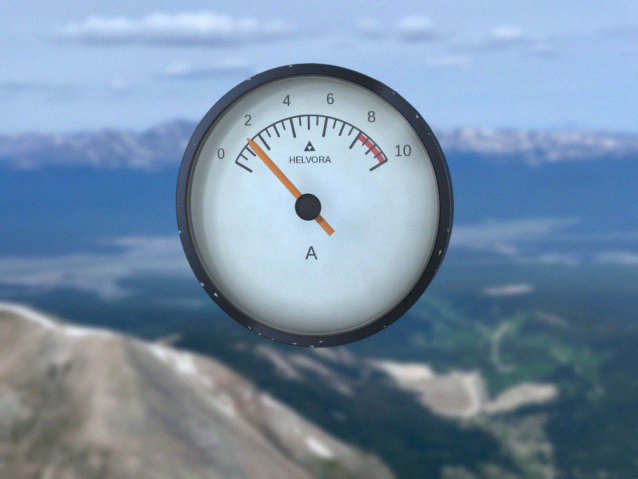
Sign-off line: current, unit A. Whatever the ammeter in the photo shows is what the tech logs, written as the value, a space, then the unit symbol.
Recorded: 1.5 A
